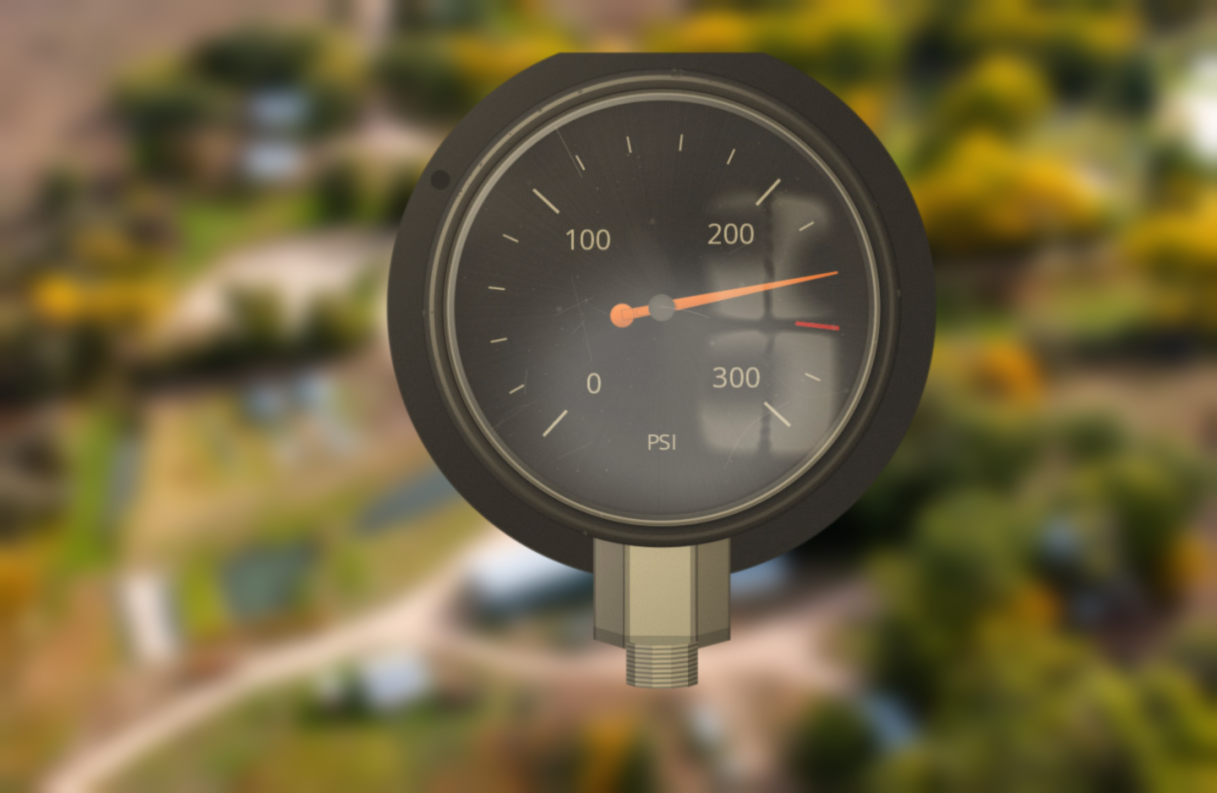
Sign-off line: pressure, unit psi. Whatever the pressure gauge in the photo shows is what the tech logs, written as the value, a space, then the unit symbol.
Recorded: 240 psi
